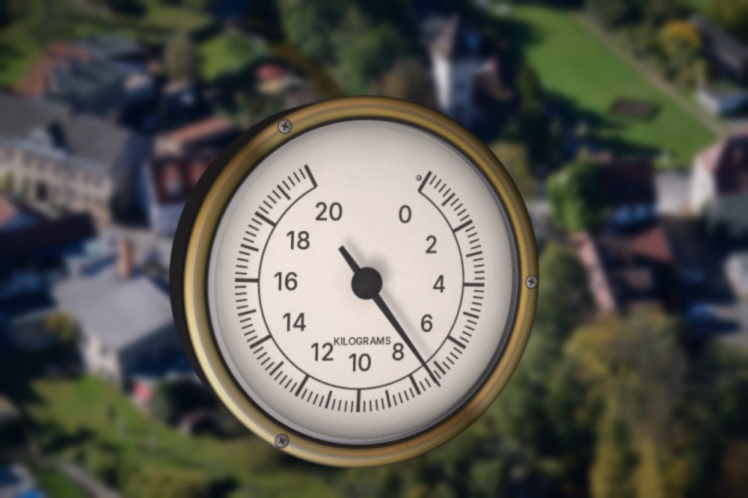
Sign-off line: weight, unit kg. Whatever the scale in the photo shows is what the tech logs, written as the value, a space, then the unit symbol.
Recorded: 7.4 kg
